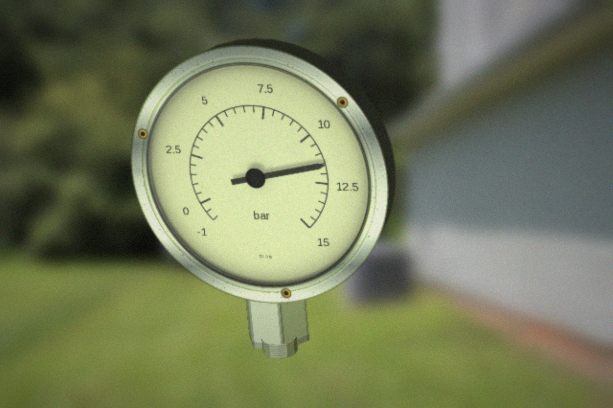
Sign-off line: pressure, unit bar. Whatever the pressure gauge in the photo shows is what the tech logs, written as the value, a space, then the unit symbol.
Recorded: 11.5 bar
